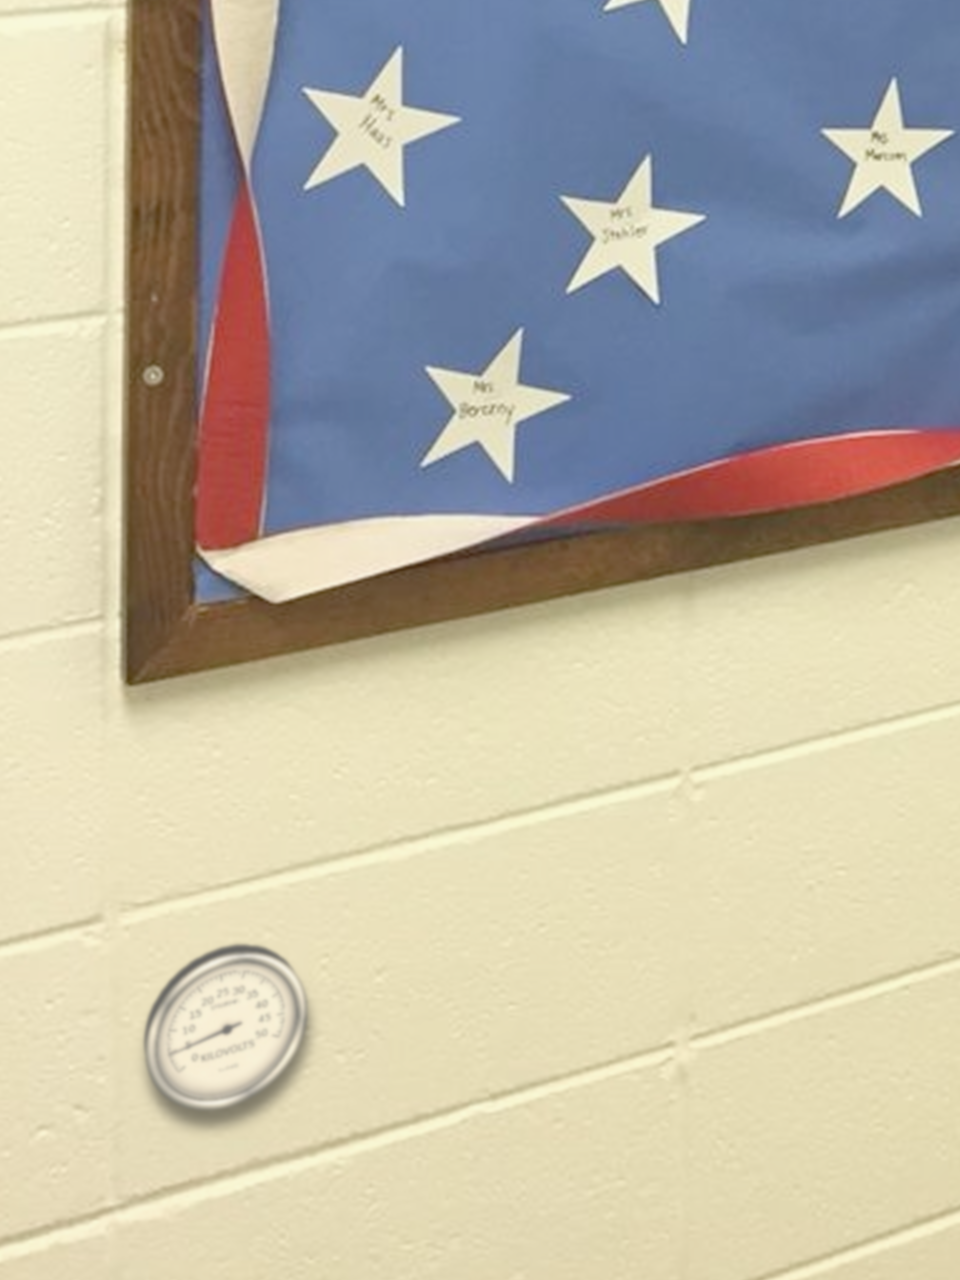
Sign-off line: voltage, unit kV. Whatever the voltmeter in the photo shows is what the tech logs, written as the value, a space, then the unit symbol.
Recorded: 5 kV
